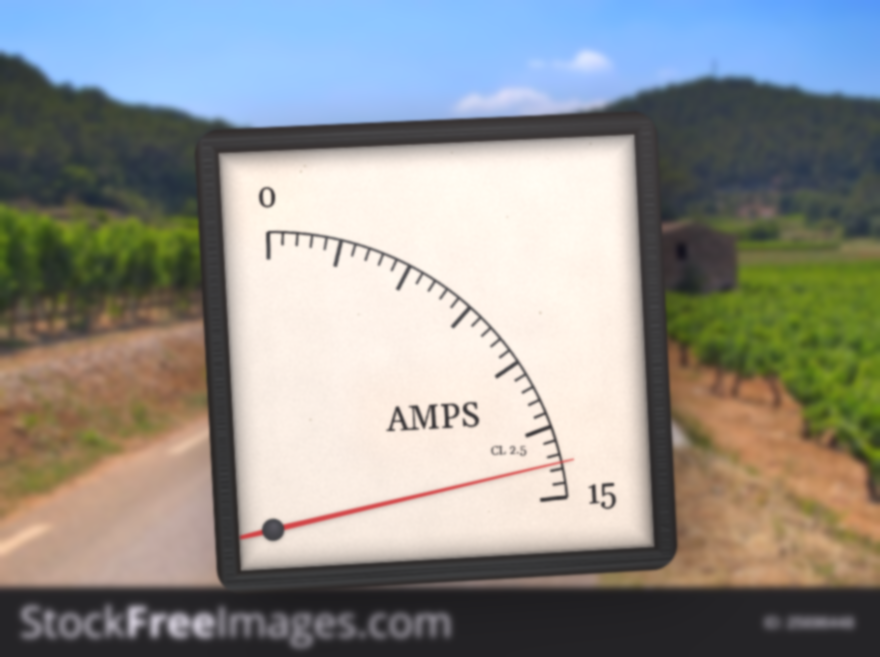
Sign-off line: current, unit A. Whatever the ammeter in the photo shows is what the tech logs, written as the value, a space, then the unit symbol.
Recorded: 13.75 A
